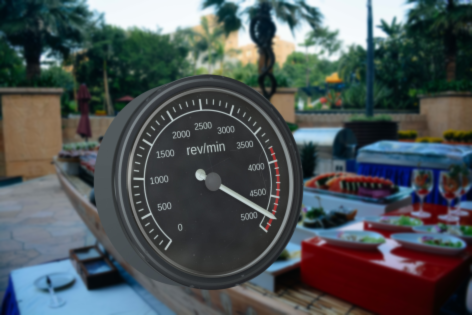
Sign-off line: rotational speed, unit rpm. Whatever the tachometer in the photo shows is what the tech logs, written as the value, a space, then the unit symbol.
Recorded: 4800 rpm
